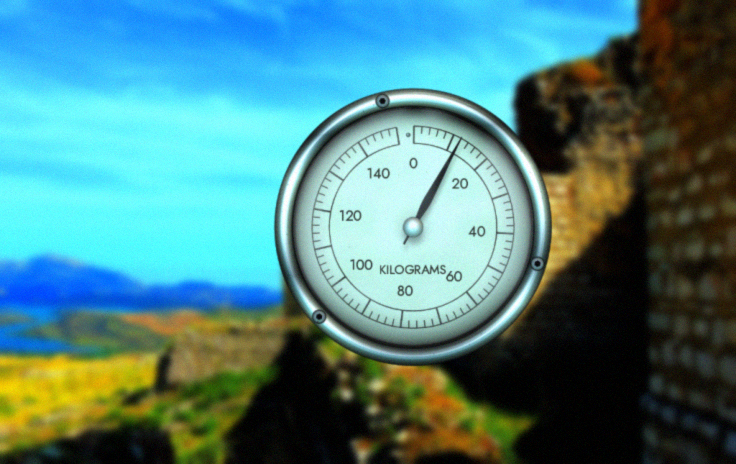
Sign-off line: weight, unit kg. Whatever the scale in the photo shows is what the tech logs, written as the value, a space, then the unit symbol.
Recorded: 12 kg
